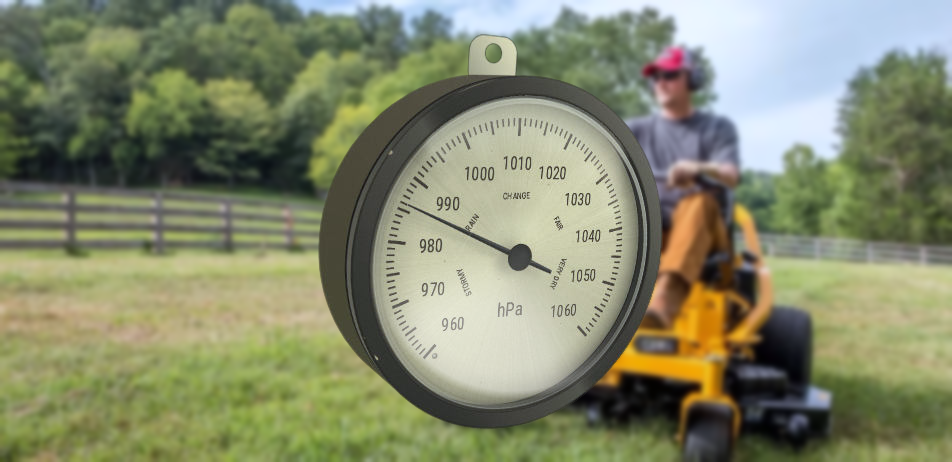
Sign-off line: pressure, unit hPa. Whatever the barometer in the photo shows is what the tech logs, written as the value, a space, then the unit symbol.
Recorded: 986 hPa
